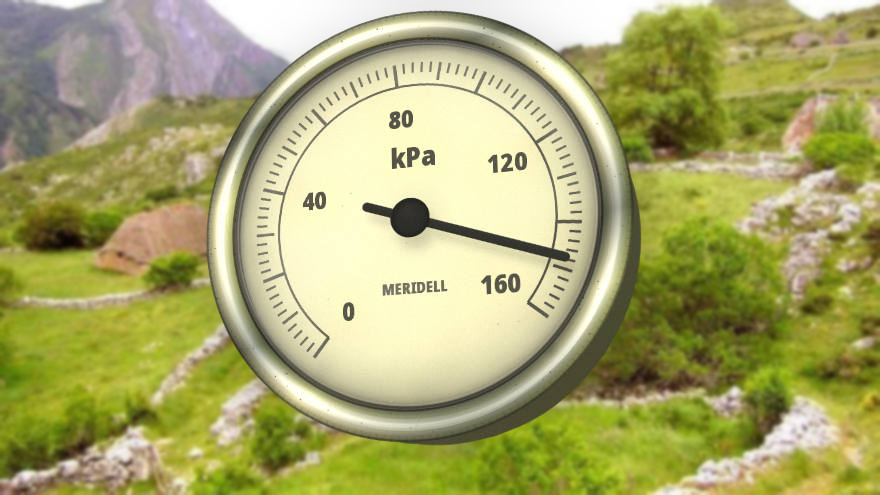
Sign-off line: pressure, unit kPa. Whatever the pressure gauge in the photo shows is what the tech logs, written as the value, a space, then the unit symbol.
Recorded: 148 kPa
